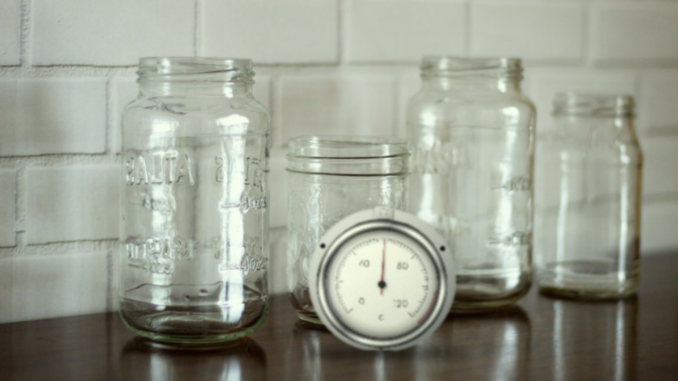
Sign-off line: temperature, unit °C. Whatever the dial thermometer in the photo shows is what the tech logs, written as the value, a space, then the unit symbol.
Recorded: 60 °C
